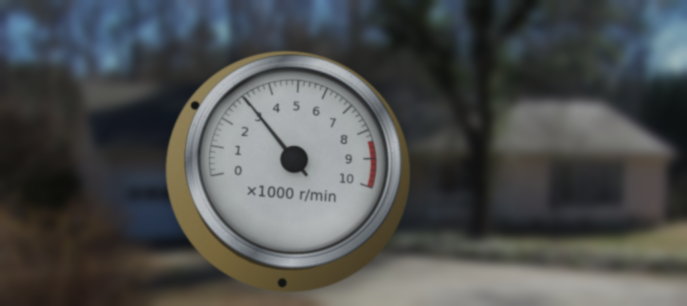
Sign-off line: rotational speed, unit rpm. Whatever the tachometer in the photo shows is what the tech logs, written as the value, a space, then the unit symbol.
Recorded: 3000 rpm
